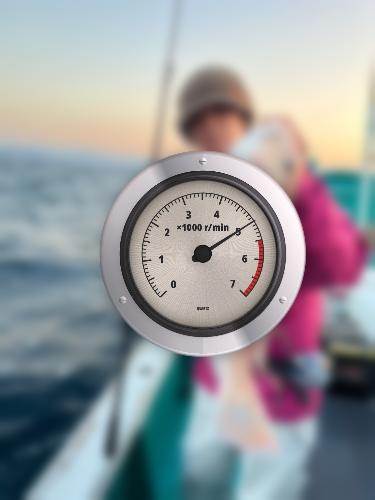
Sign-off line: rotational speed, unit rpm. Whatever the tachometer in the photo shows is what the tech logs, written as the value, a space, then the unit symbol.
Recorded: 5000 rpm
